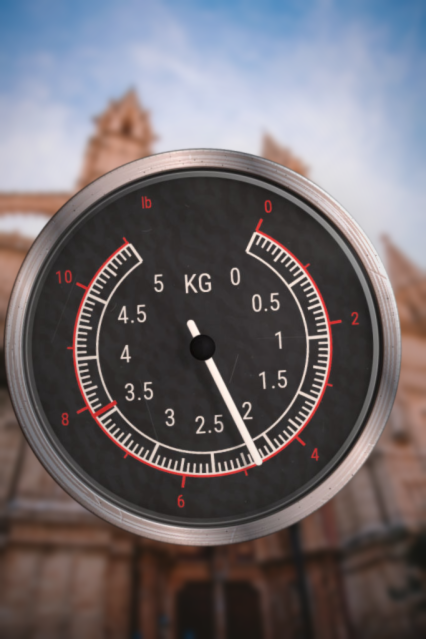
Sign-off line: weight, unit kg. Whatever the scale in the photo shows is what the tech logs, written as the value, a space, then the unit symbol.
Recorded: 2.15 kg
